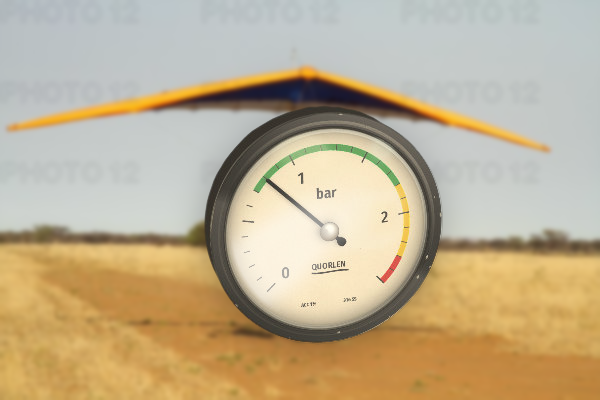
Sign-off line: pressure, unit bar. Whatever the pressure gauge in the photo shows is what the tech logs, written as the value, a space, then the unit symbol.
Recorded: 0.8 bar
